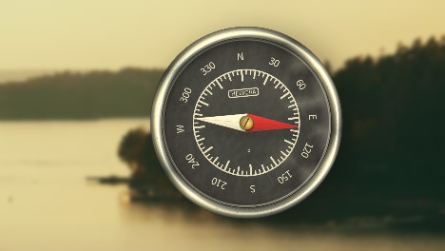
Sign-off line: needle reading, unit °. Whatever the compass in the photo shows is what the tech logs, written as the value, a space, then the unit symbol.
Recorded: 100 °
